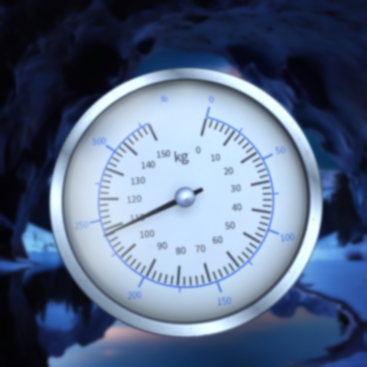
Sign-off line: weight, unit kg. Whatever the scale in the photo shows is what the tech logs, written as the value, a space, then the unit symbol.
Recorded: 108 kg
